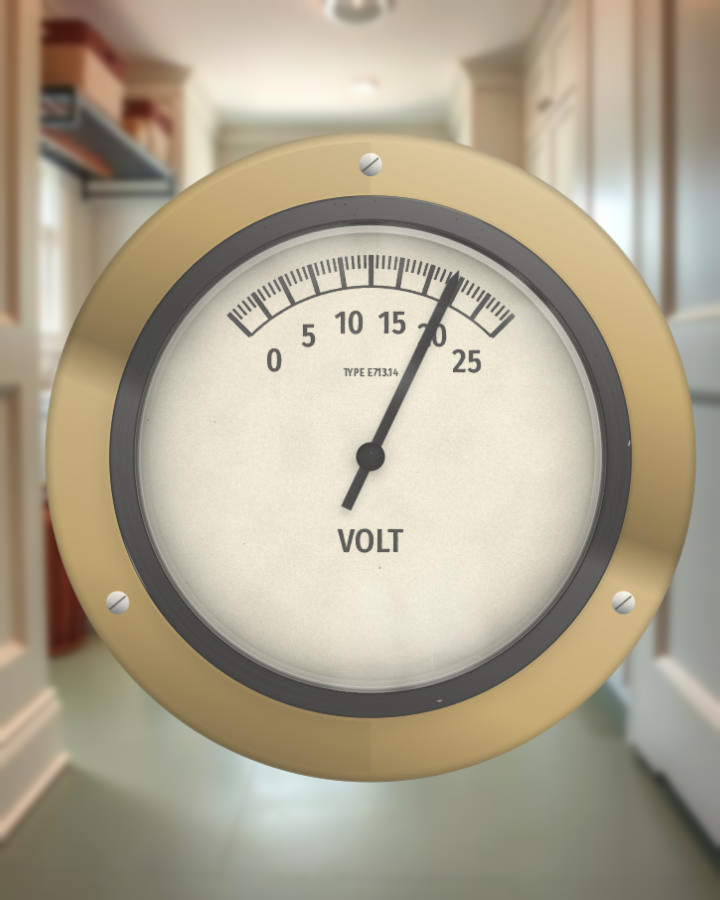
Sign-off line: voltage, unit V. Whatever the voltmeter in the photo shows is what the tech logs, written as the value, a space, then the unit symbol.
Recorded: 19.5 V
